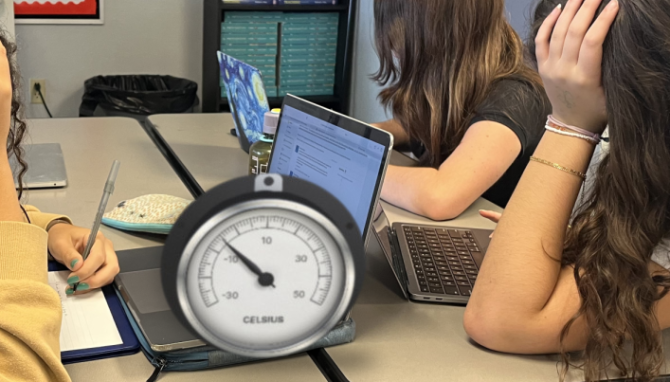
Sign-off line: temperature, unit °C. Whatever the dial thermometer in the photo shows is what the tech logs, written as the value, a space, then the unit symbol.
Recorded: -5 °C
